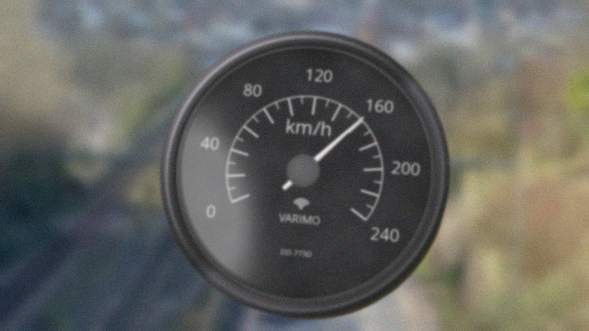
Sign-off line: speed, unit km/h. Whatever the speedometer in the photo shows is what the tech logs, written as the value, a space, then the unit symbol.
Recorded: 160 km/h
